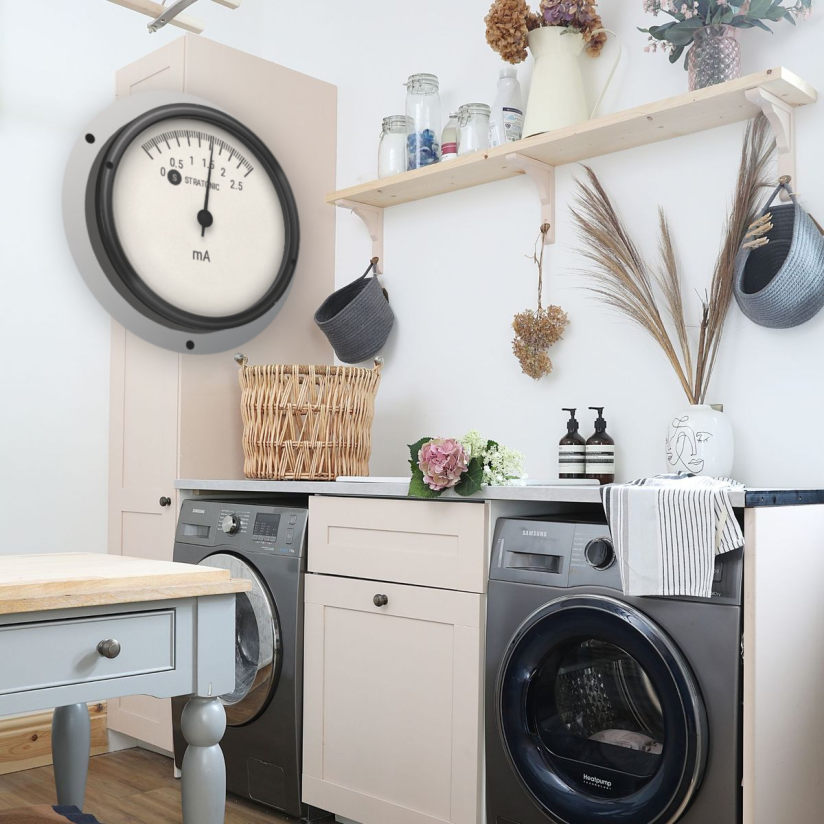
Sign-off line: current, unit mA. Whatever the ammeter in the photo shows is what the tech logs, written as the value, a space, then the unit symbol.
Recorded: 1.5 mA
